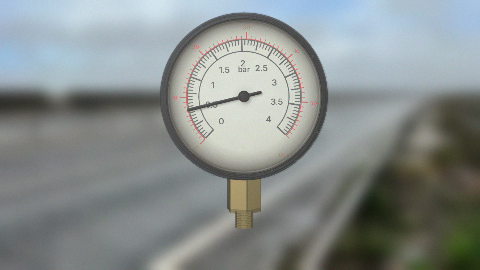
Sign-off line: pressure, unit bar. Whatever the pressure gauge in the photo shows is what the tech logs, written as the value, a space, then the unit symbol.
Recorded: 0.5 bar
